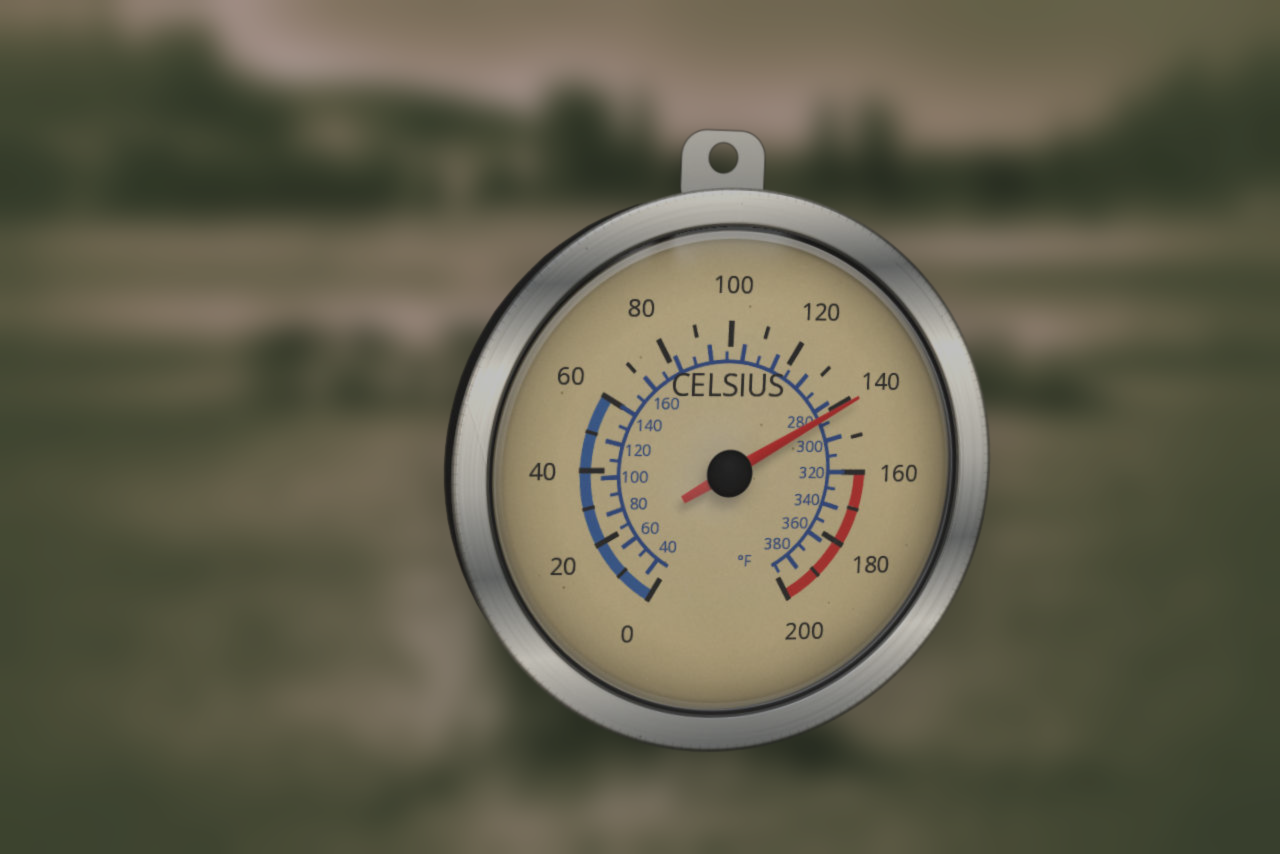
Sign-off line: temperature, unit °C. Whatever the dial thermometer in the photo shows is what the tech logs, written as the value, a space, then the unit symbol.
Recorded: 140 °C
